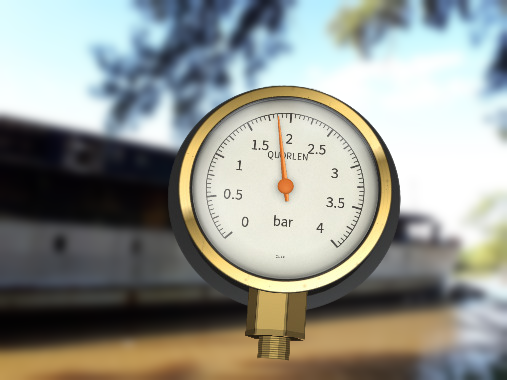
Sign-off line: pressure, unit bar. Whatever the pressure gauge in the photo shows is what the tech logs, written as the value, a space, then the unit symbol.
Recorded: 1.85 bar
